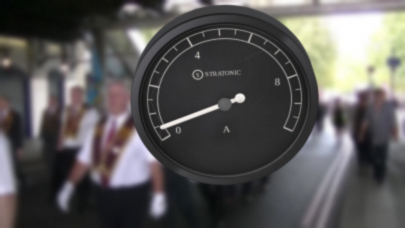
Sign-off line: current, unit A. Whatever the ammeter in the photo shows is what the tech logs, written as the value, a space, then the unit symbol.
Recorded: 0.5 A
